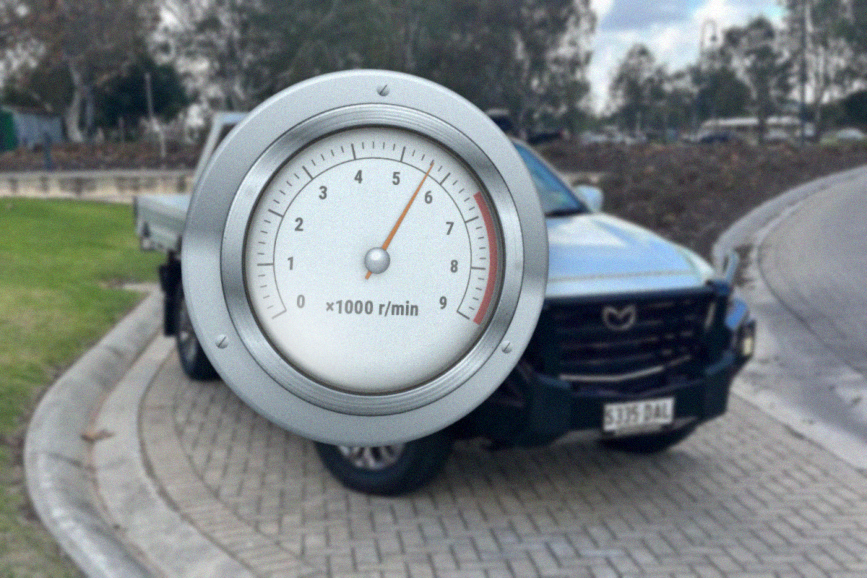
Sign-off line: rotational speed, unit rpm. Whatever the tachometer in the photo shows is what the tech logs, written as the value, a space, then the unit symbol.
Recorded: 5600 rpm
